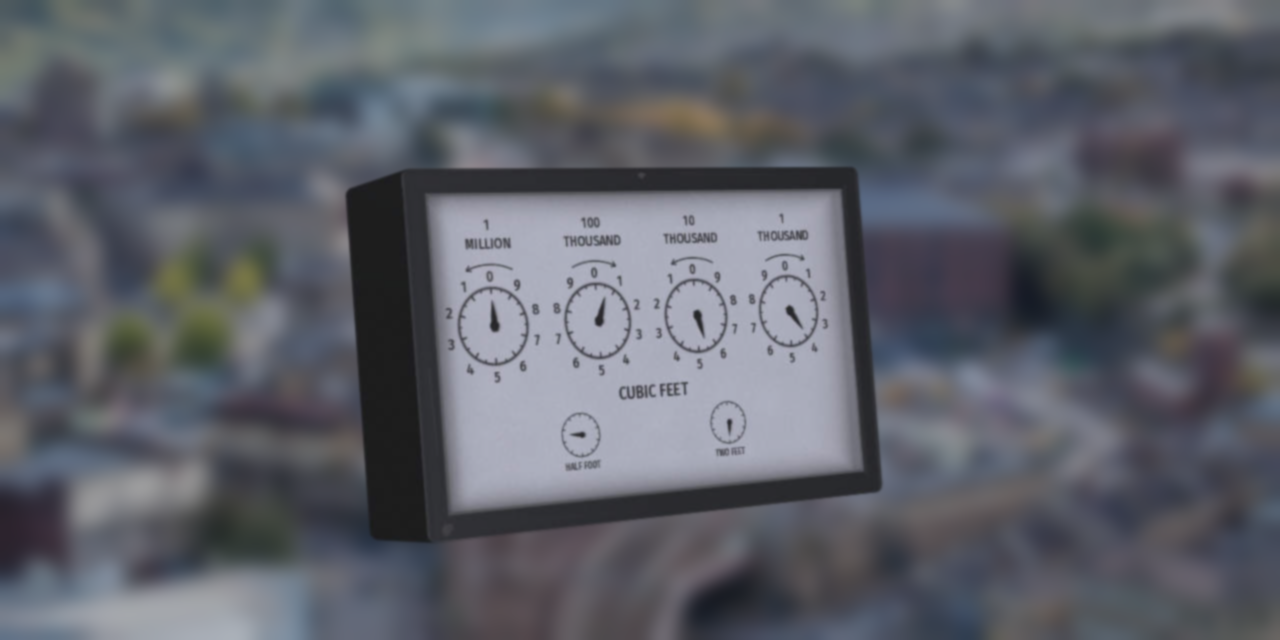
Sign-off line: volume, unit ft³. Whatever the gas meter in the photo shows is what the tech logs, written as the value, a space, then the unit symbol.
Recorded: 5400 ft³
